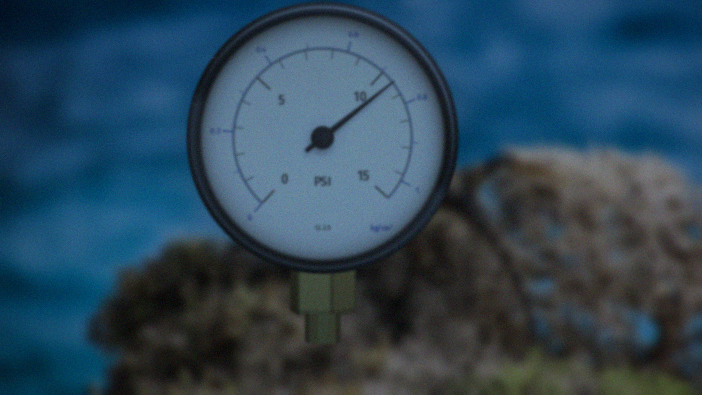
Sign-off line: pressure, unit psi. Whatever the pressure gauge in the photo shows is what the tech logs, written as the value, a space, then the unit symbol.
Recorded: 10.5 psi
